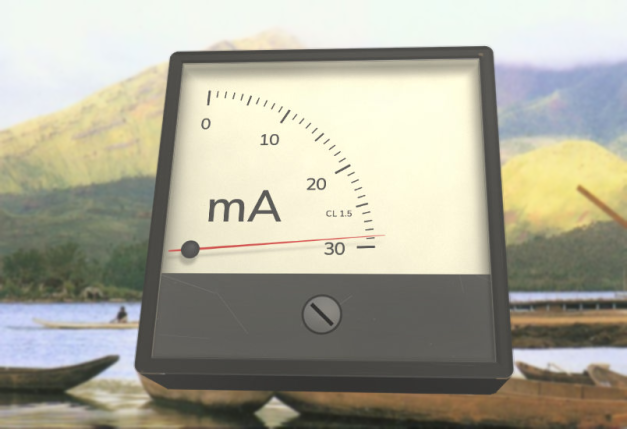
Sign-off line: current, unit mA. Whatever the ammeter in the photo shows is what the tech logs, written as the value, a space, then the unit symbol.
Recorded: 29 mA
